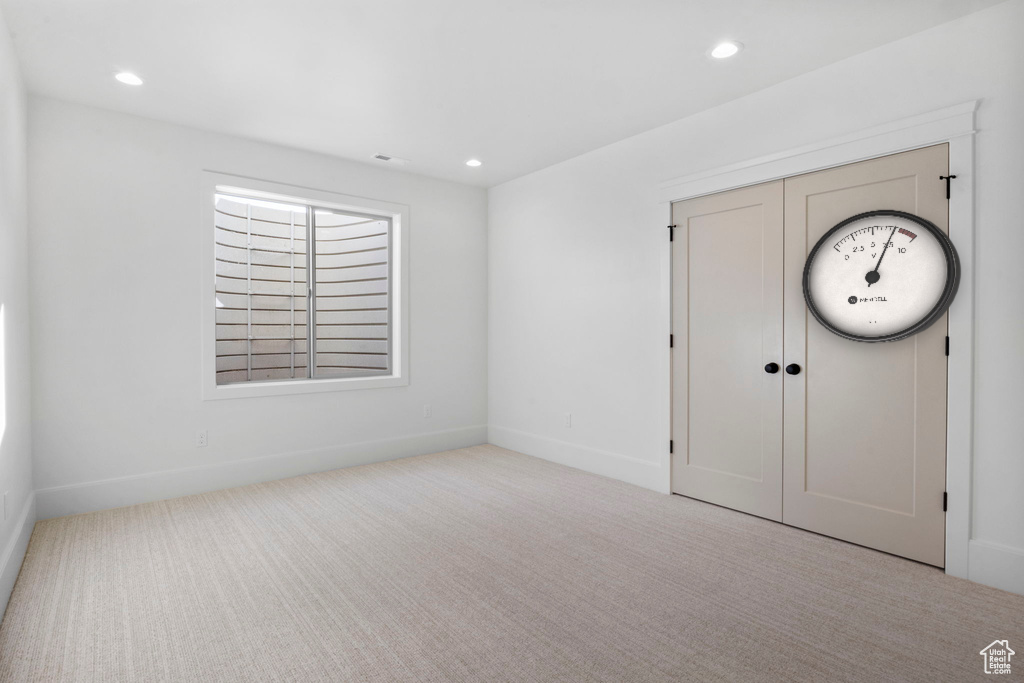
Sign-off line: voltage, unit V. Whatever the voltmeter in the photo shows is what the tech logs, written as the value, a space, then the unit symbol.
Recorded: 7.5 V
